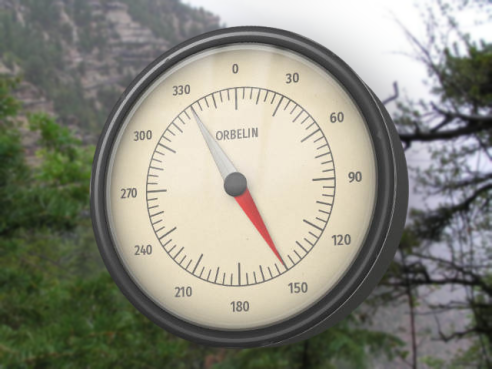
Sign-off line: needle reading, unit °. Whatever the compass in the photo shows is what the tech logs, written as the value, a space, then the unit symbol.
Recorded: 150 °
